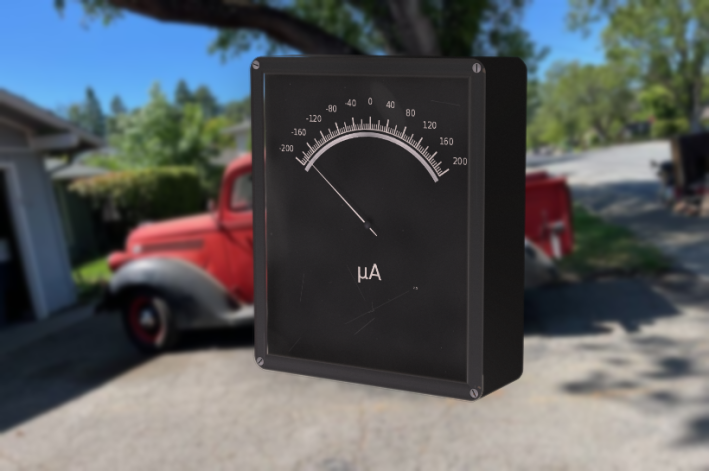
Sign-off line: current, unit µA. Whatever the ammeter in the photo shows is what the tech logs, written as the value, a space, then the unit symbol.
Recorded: -180 µA
